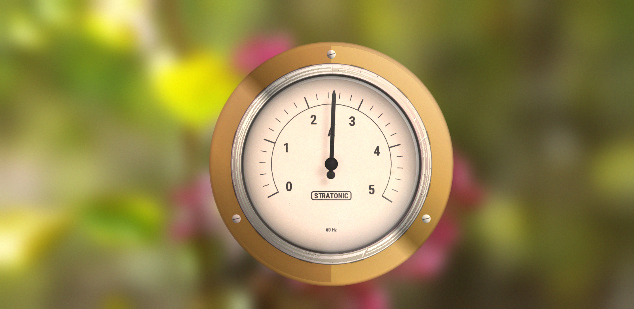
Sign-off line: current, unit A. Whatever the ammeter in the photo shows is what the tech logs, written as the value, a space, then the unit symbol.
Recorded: 2.5 A
